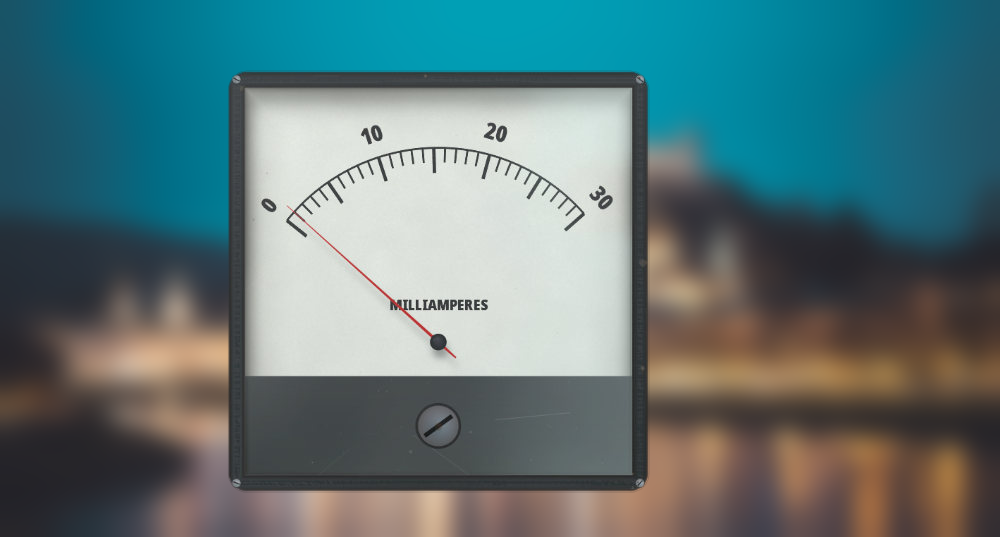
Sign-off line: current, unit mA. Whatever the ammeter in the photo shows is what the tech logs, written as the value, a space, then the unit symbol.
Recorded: 1 mA
